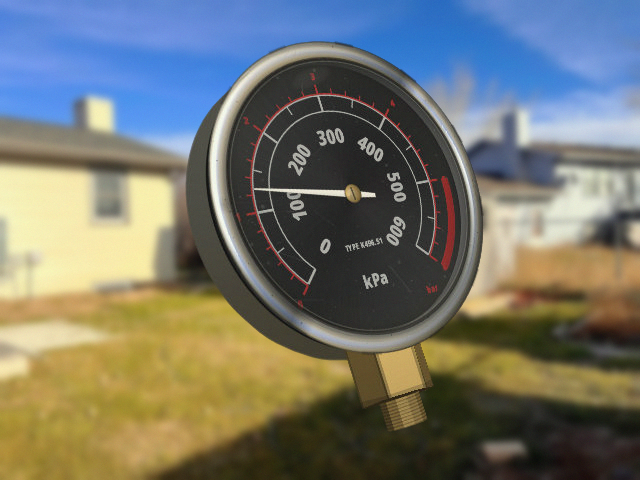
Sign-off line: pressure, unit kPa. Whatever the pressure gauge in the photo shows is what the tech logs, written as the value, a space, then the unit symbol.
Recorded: 125 kPa
